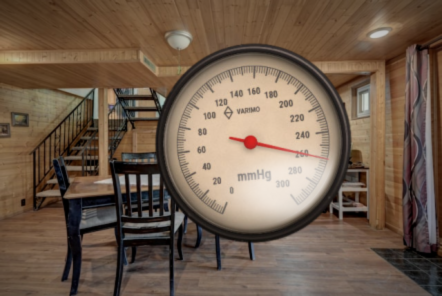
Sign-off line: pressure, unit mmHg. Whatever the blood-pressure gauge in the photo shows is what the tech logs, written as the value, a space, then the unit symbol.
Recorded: 260 mmHg
